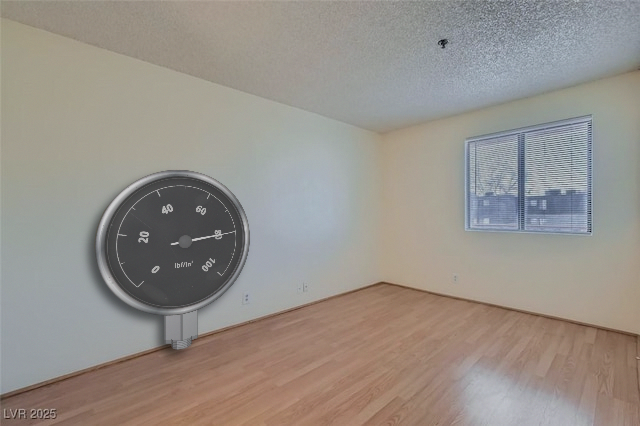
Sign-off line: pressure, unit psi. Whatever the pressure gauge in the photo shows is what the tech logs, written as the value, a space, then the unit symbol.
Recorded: 80 psi
